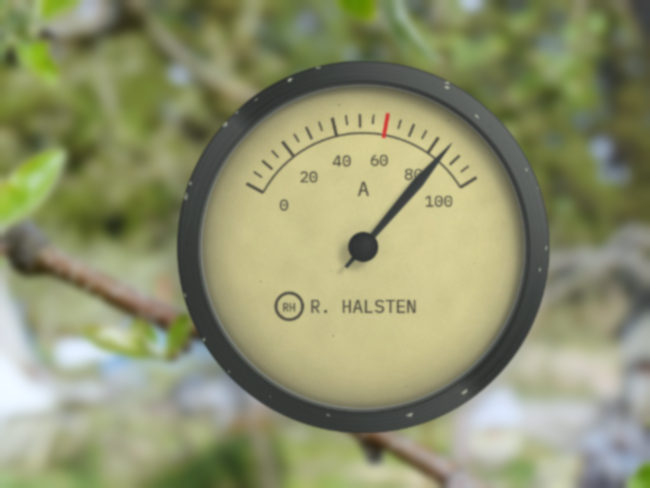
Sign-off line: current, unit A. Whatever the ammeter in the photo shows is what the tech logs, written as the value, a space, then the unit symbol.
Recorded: 85 A
